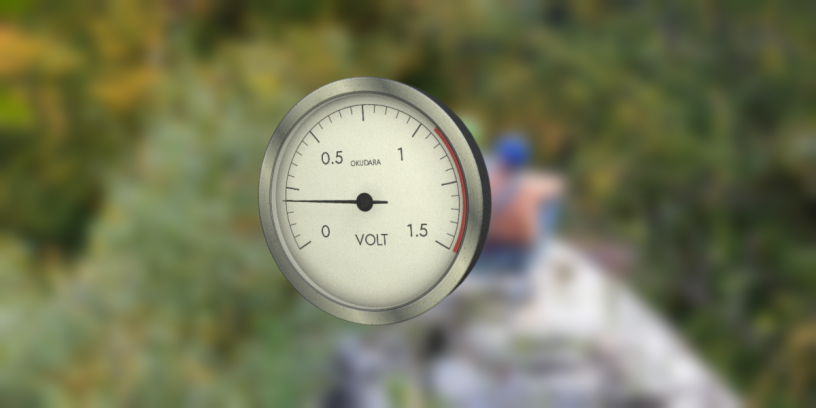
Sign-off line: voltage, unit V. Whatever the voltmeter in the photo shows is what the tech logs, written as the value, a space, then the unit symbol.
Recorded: 0.2 V
